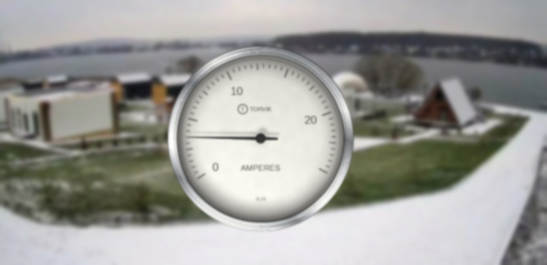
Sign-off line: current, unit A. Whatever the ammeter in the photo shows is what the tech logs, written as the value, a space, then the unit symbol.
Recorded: 3.5 A
